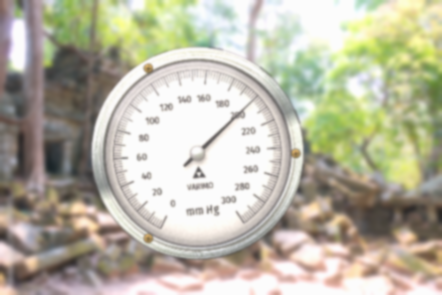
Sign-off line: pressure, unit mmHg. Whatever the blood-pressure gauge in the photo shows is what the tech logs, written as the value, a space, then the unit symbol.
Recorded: 200 mmHg
